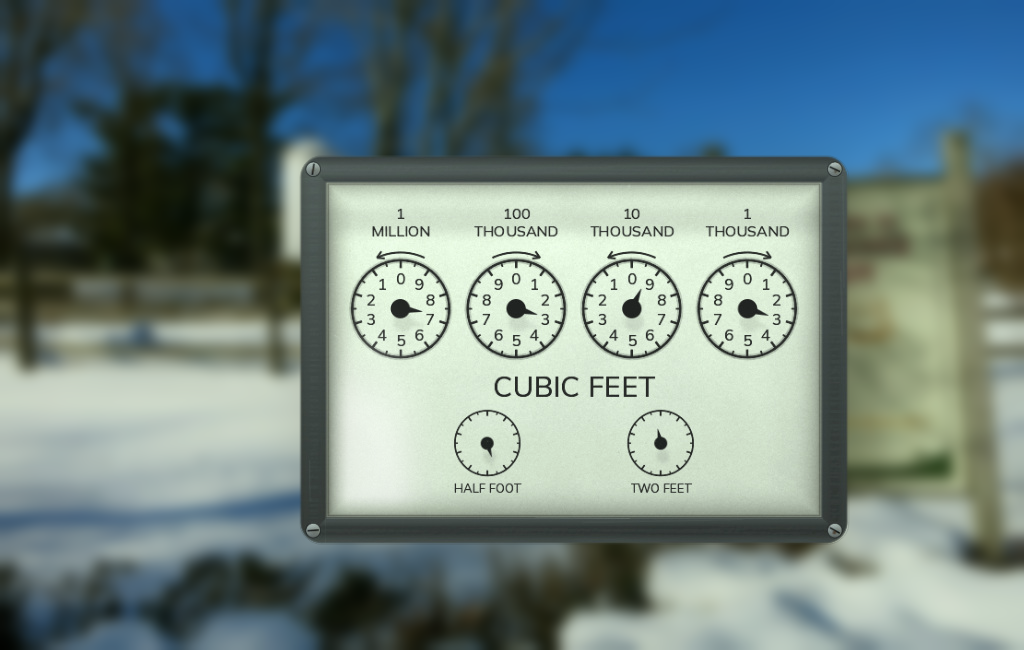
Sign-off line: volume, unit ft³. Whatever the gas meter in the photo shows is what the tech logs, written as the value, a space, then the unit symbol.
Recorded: 729300 ft³
